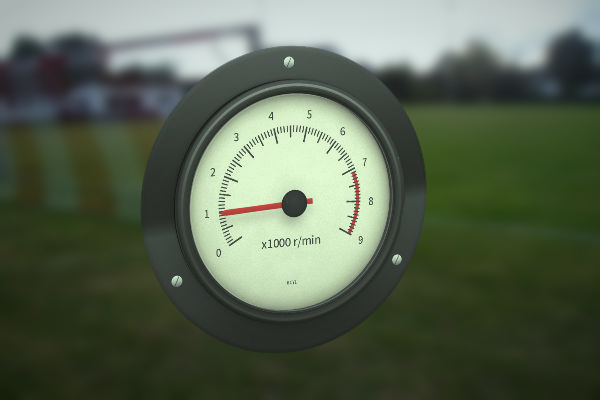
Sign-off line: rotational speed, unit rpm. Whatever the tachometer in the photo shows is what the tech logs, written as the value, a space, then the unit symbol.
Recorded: 1000 rpm
